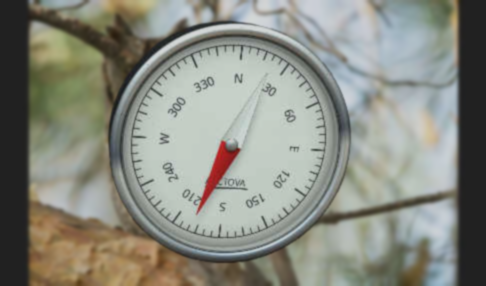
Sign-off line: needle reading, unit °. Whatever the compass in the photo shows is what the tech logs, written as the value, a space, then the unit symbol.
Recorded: 200 °
